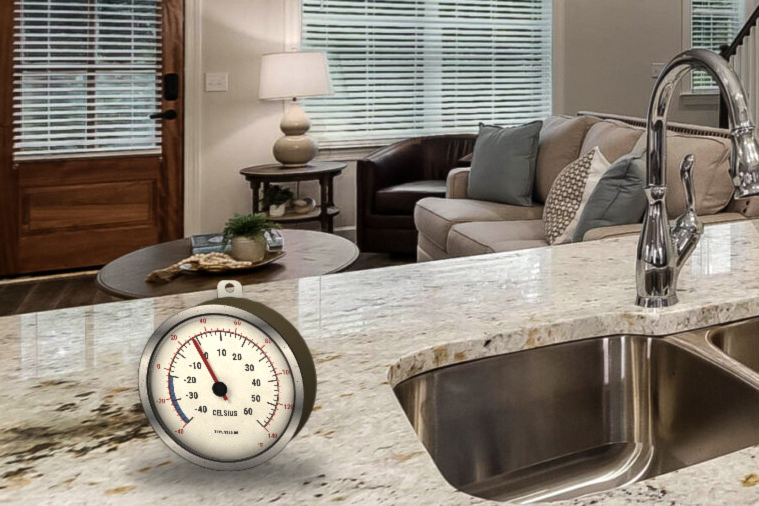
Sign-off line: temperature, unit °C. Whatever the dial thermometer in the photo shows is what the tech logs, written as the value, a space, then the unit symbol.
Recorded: 0 °C
